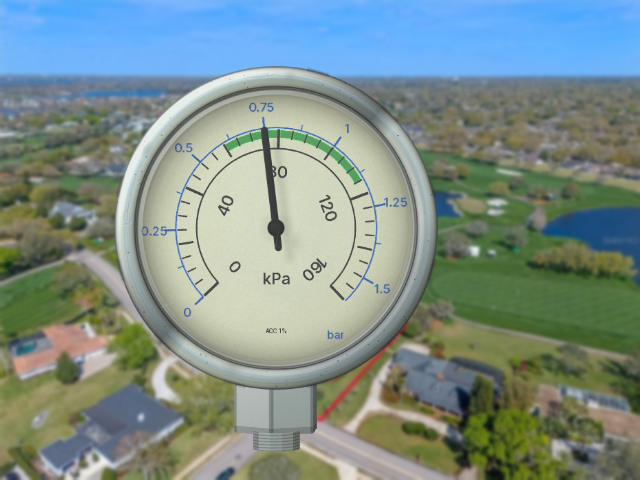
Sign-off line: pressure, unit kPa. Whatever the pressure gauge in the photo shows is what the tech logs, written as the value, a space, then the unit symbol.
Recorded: 75 kPa
